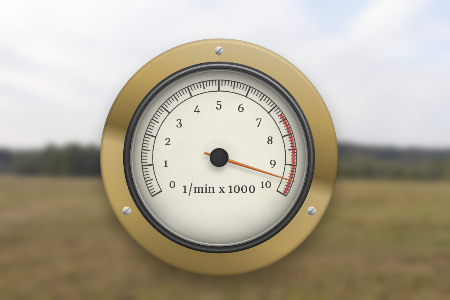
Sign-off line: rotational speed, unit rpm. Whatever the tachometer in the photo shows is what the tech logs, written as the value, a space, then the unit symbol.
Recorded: 9500 rpm
